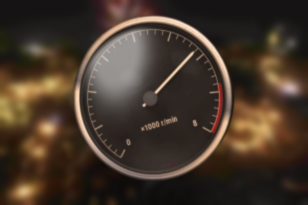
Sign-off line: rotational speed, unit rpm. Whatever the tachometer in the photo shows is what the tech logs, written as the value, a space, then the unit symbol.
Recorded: 5800 rpm
